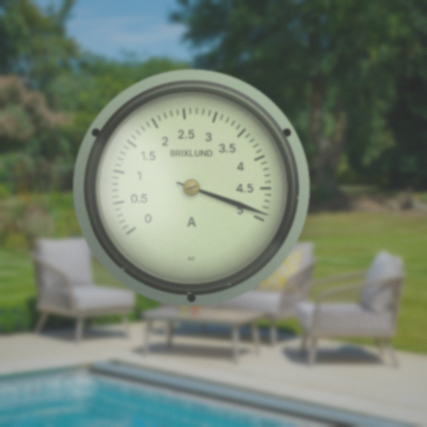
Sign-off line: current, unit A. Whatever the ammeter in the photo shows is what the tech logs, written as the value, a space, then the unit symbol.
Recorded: 4.9 A
